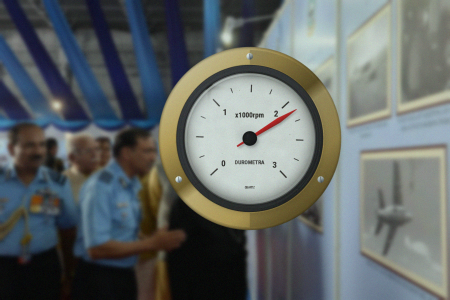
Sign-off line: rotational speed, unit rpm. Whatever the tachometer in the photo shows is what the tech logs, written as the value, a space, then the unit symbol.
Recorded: 2125 rpm
